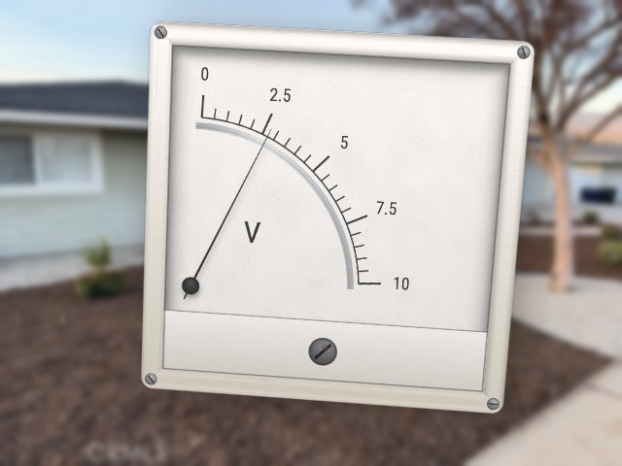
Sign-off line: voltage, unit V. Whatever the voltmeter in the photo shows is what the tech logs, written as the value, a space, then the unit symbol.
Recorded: 2.75 V
